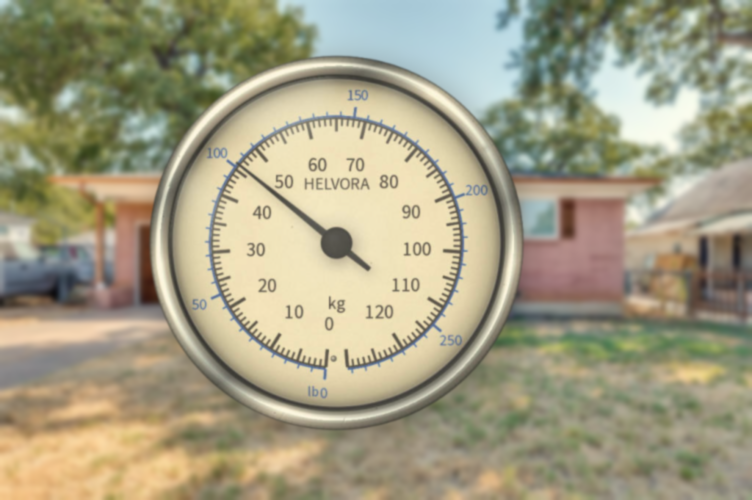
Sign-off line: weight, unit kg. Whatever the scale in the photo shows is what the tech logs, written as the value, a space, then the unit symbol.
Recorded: 46 kg
